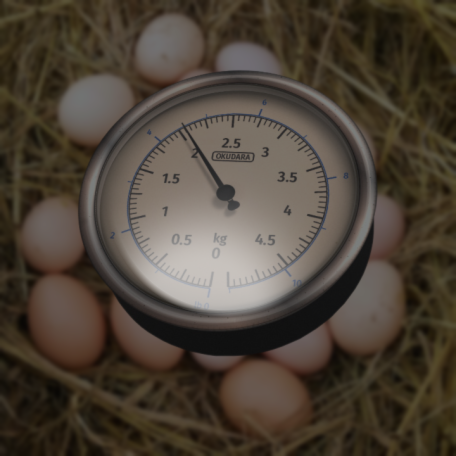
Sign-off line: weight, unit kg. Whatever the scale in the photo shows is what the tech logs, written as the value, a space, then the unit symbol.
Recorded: 2.05 kg
